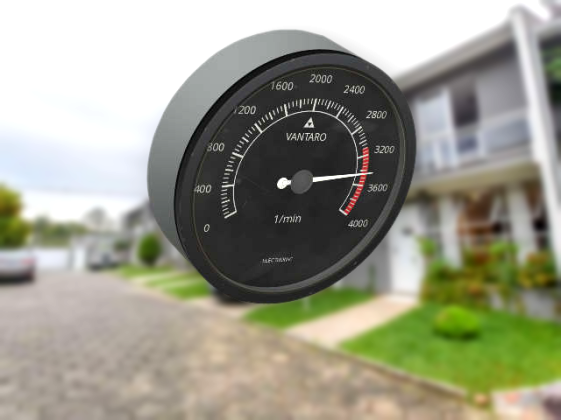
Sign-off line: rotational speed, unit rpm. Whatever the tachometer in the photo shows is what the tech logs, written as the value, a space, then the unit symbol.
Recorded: 3400 rpm
